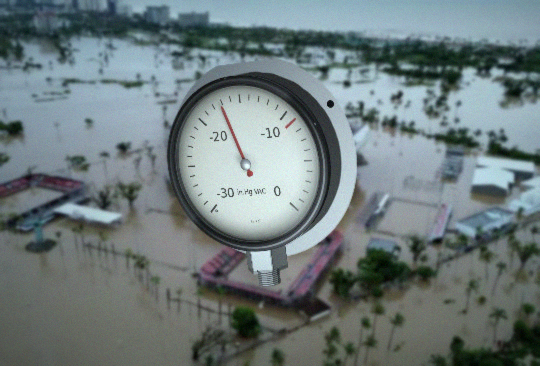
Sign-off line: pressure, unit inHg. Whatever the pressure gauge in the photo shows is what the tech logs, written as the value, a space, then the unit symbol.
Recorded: -17 inHg
